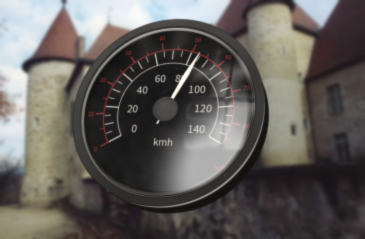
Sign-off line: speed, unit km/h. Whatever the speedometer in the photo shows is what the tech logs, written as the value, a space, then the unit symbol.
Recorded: 85 km/h
